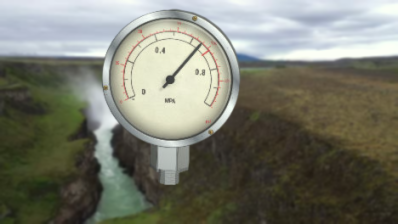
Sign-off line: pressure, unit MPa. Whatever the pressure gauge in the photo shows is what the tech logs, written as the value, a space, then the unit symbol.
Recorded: 0.65 MPa
